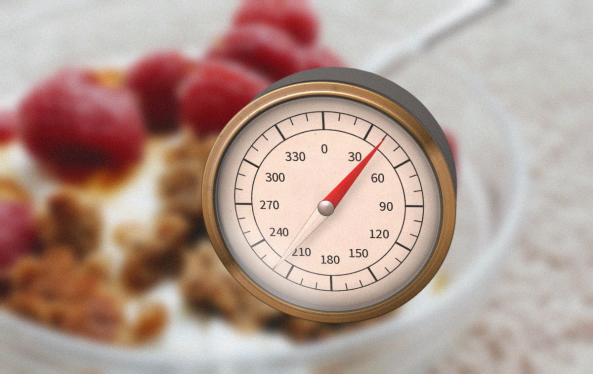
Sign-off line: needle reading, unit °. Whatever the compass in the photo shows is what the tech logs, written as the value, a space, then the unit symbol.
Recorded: 40 °
